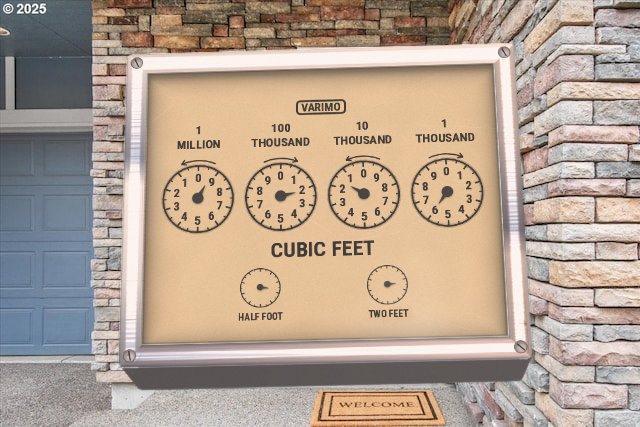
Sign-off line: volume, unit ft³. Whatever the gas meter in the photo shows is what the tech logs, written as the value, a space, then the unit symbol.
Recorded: 921600 ft³
